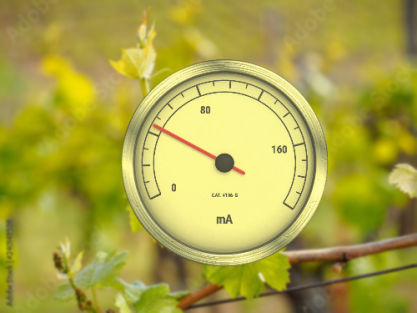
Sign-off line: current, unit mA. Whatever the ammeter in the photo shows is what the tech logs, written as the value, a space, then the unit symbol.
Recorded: 45 mA
